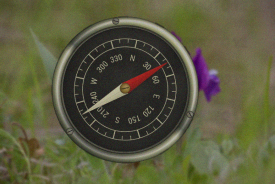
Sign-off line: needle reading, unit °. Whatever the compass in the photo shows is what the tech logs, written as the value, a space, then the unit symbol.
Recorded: 45 °
